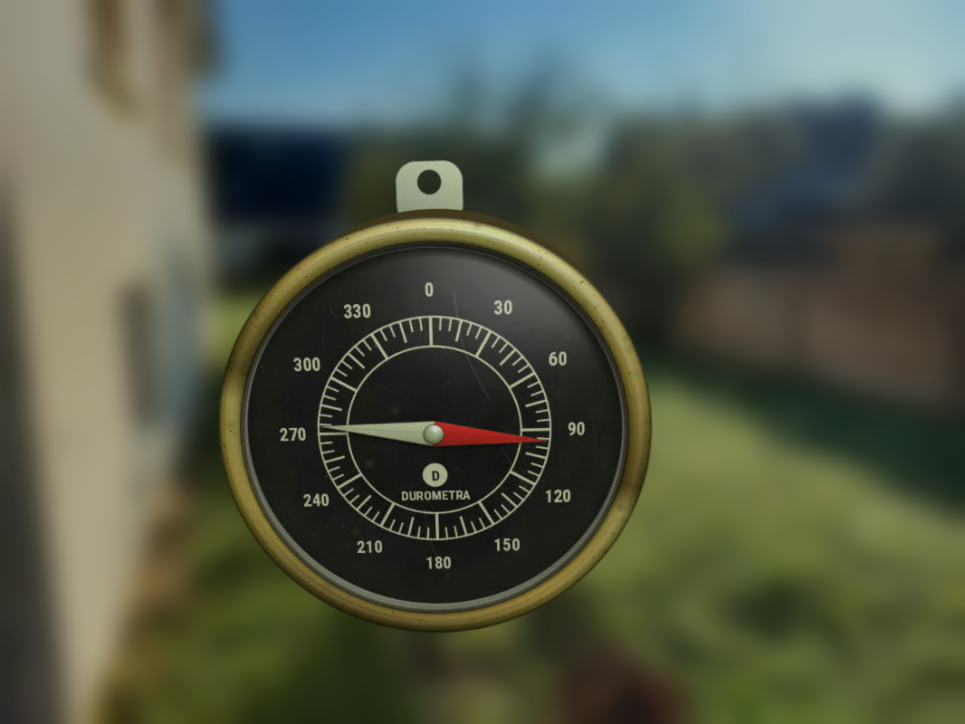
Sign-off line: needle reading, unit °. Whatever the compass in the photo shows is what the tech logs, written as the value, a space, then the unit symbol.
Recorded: 95 °
